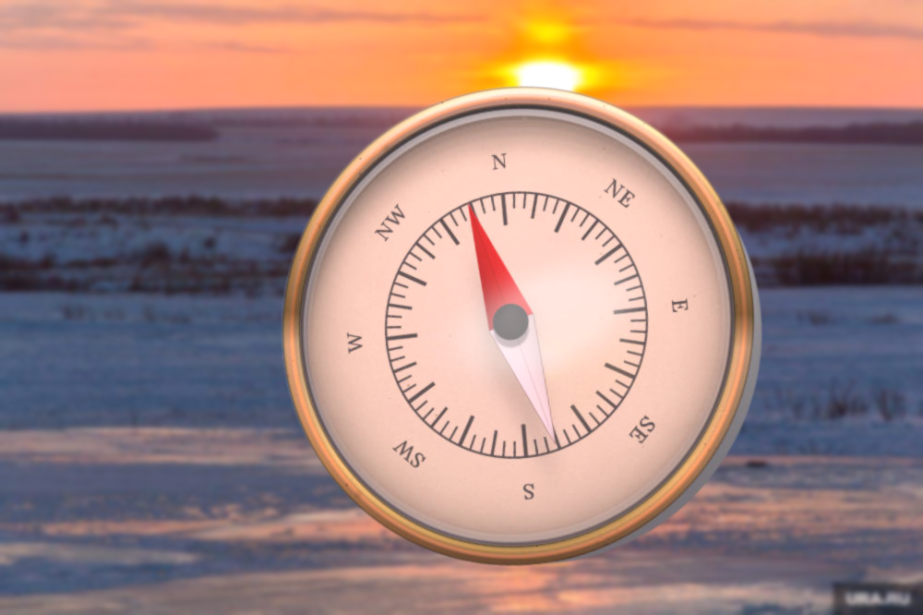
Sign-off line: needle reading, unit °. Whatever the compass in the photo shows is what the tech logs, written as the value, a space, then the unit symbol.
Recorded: 345 °
